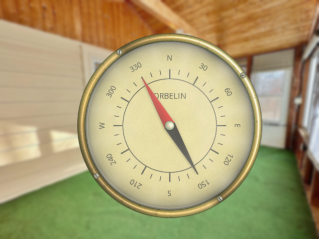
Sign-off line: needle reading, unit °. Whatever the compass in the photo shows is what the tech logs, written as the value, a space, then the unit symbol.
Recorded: 330 °
